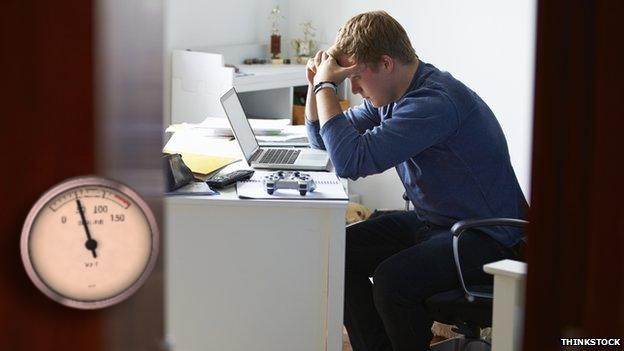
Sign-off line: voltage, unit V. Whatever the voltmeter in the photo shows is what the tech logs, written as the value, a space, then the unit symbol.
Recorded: 50 V
